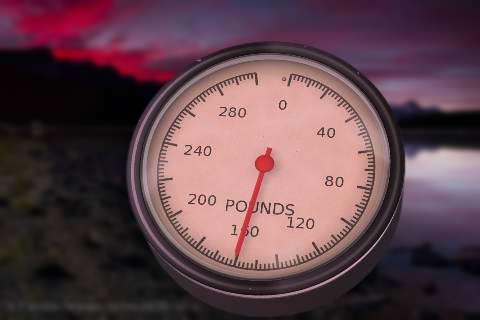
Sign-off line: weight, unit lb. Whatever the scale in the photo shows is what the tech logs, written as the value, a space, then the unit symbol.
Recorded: 160 lb
